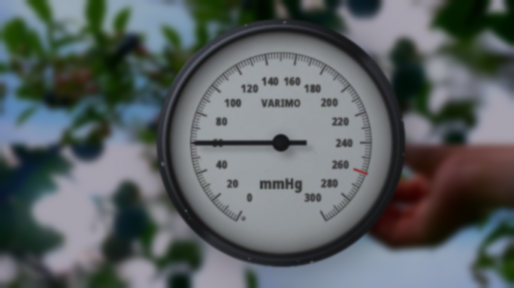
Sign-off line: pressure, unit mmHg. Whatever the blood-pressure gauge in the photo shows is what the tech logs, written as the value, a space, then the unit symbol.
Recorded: 60 mmHg
